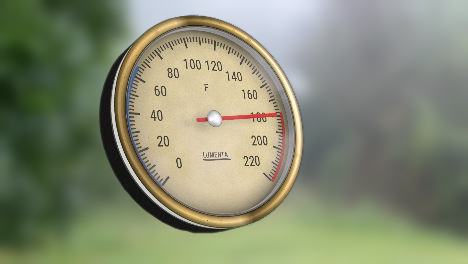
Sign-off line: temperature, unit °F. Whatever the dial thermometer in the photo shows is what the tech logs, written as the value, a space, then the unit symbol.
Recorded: 180 °F
